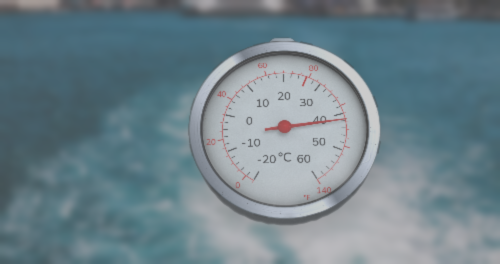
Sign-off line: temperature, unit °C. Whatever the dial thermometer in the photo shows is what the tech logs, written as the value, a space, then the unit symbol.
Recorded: 42 °C
